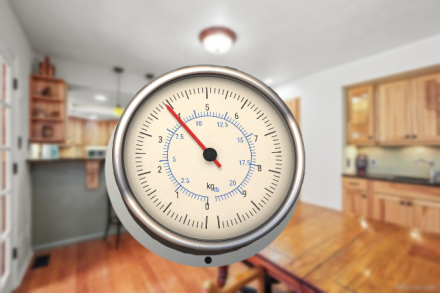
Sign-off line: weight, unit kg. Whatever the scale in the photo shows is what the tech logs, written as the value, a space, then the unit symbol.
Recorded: 3.9 kg
